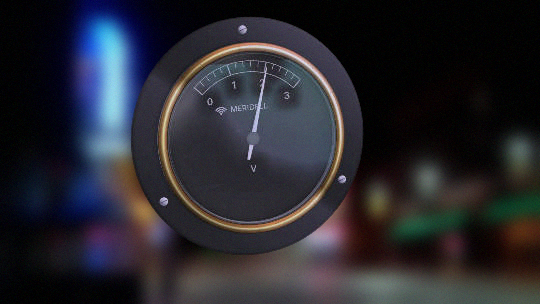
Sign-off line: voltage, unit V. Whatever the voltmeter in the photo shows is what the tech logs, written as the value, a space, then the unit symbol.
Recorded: 2 V
